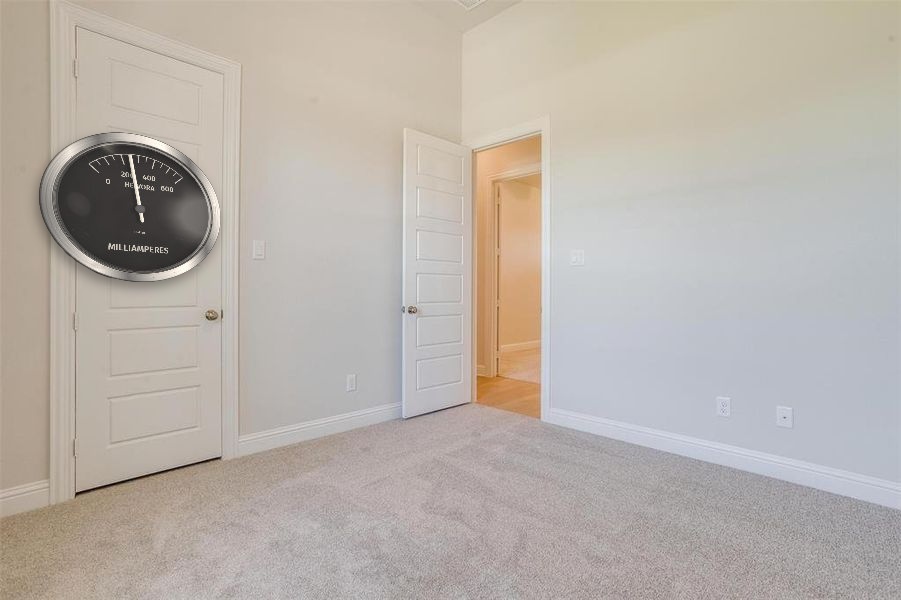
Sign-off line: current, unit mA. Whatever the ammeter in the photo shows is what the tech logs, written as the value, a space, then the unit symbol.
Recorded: 250 mA
